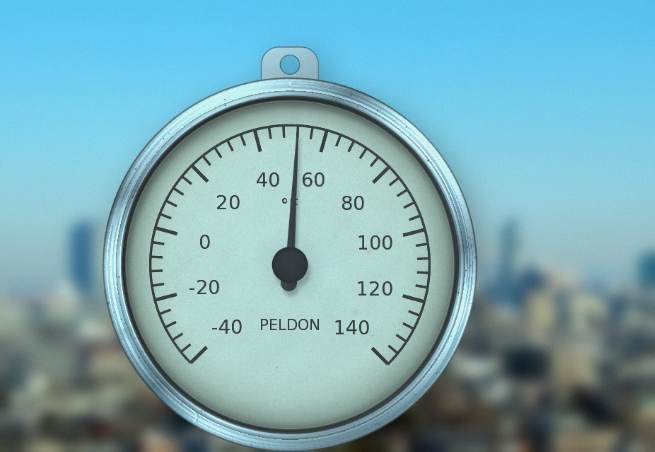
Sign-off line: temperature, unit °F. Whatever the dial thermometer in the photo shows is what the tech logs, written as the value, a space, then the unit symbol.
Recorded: 52 °F
